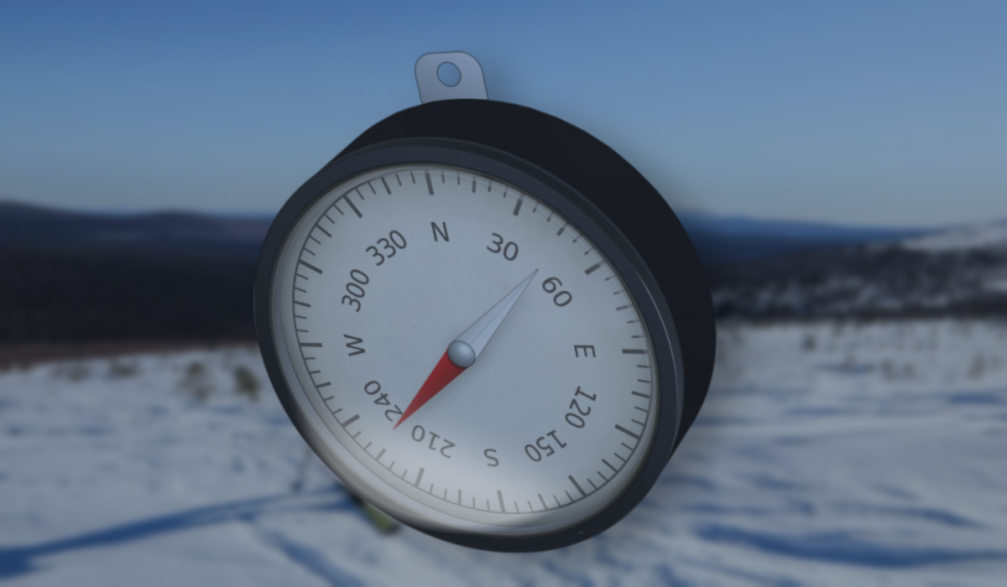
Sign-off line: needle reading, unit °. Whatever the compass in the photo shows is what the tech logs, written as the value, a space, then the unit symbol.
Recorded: 227.5 °
